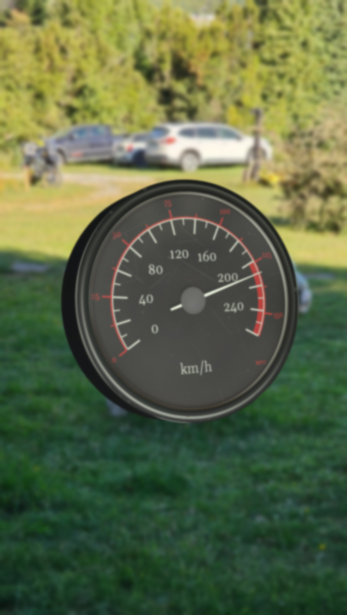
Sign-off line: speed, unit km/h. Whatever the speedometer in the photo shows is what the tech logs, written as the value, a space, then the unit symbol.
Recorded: 210 km/h
